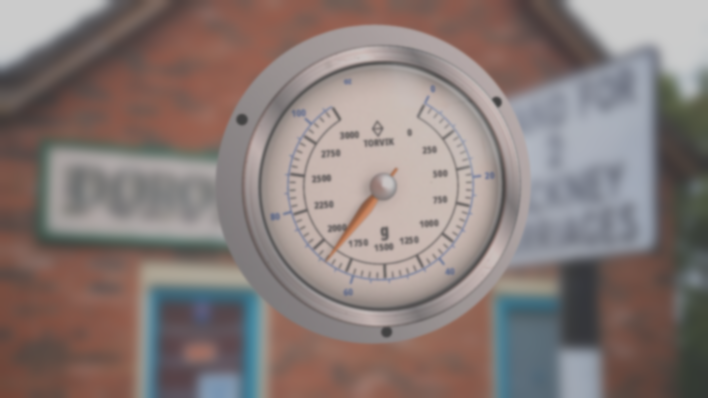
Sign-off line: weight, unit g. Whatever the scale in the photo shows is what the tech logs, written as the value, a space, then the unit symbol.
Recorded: 1900 g
